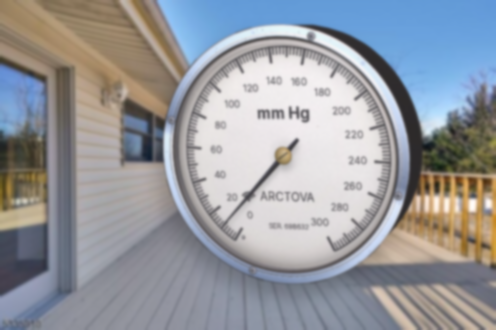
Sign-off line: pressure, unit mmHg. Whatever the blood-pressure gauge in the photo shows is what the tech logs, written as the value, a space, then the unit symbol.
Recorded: 10 mmHg
